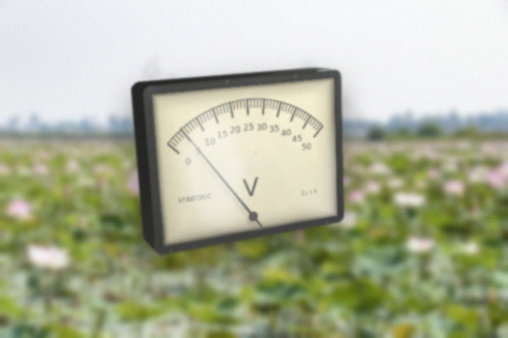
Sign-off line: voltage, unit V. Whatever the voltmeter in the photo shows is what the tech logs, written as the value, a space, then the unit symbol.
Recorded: 5 V
